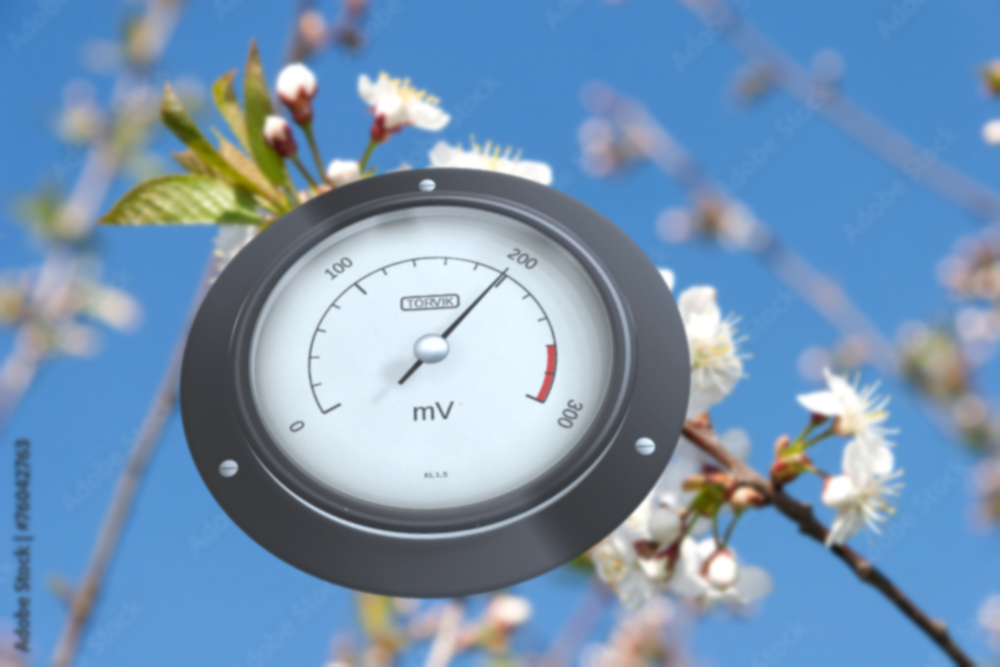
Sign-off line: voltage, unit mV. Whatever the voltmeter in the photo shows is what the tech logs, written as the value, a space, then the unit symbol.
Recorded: 200 mV
